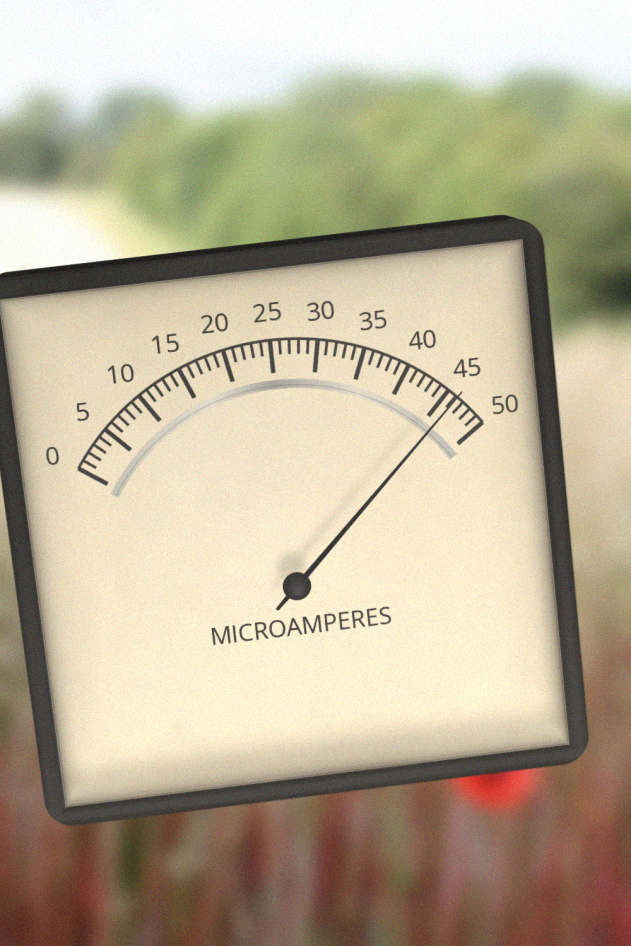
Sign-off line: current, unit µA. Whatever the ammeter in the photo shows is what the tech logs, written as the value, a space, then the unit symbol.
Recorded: 46 µA
